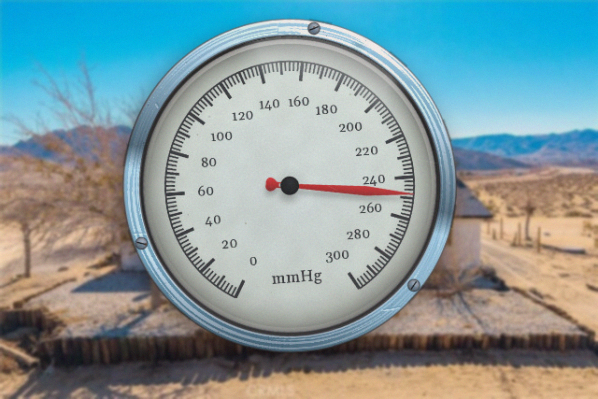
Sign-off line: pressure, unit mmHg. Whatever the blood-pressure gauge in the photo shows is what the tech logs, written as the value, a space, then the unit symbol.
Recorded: 248 mmHg
